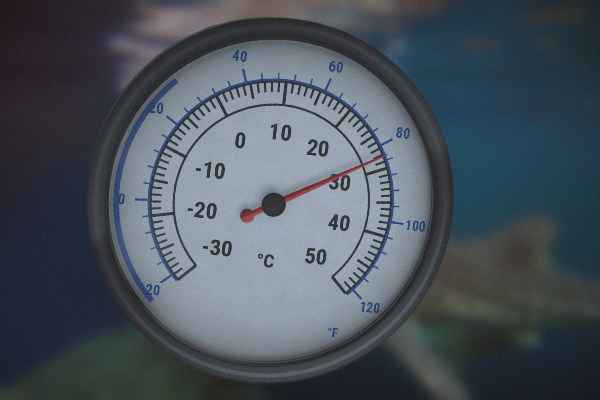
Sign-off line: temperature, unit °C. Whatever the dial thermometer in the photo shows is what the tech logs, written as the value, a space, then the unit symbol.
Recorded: 28 °C
